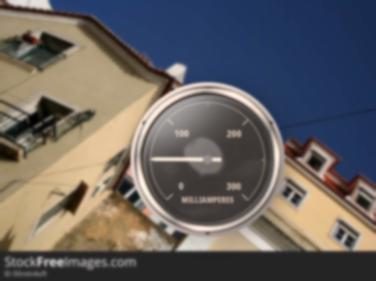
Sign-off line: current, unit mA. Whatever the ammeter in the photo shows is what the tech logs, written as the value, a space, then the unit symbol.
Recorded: 50 mA
